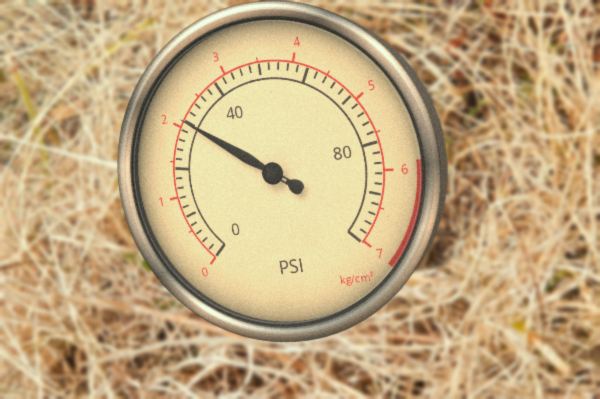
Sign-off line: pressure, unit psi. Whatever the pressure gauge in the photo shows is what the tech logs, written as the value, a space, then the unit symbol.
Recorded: 30 psi
